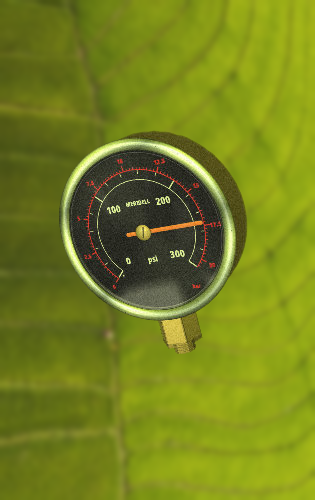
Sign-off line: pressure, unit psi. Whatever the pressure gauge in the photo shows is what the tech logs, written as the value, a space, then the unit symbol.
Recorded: 250 psi
